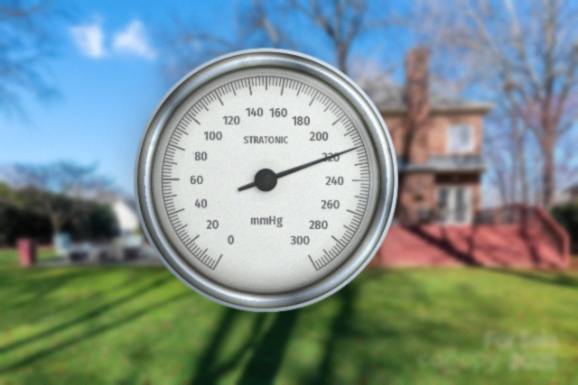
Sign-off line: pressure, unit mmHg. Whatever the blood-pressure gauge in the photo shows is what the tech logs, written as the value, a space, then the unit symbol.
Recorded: 220 mmHg
